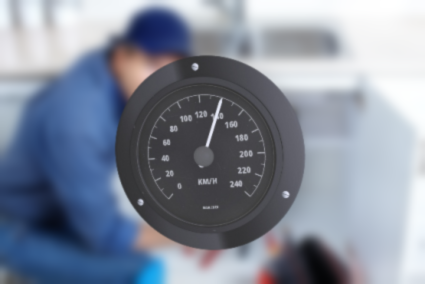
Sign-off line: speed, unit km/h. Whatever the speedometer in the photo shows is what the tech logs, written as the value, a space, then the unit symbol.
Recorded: 140 km/h
